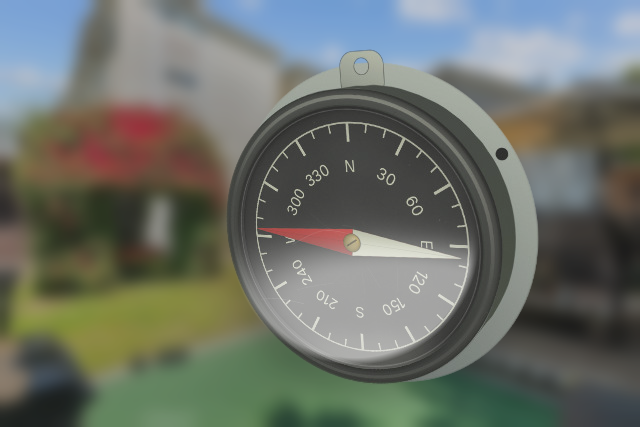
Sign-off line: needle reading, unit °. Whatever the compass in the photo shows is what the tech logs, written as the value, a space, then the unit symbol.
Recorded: 275 °
